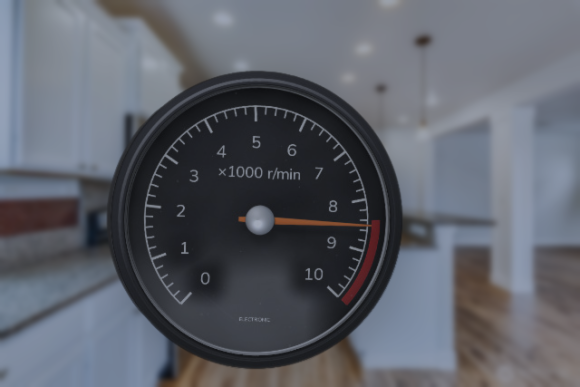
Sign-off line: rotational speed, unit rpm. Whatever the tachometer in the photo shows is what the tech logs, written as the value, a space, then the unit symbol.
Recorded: 8500 rpm
